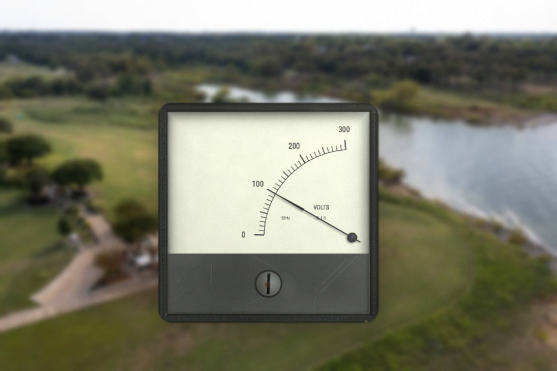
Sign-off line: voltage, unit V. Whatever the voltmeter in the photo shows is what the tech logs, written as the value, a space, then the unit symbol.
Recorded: 100 V
